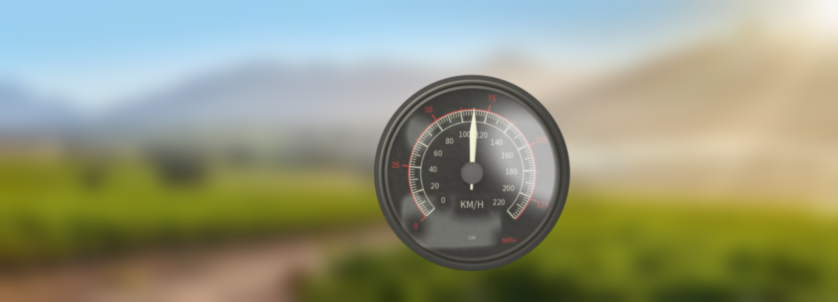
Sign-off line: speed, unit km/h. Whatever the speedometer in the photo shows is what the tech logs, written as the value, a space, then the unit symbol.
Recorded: 110 km/h
